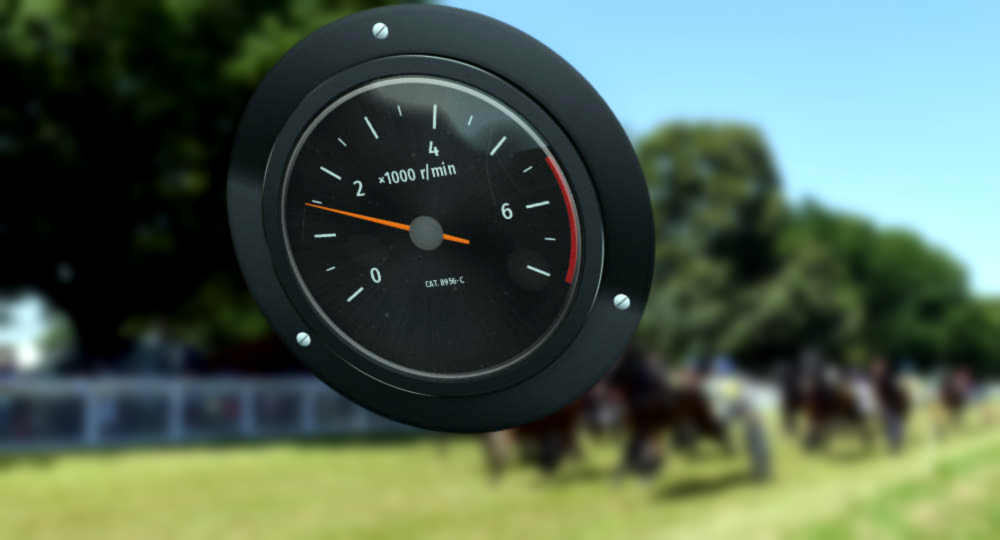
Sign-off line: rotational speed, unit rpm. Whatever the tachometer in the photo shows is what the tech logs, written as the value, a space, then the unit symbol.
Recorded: 1500 rpm
